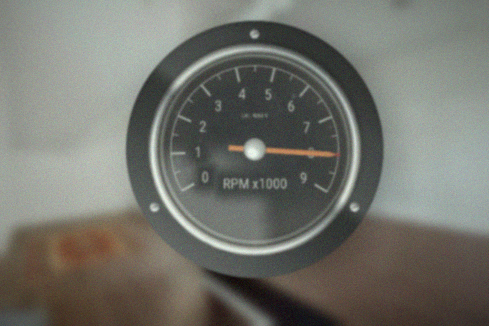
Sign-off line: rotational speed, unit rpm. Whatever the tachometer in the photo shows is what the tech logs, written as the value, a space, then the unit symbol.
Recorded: 8000 rpm
